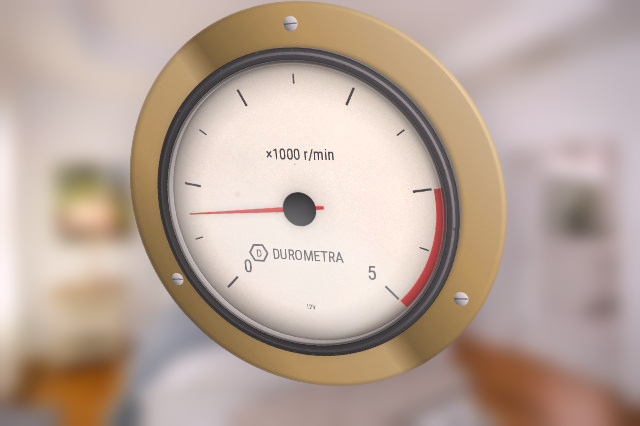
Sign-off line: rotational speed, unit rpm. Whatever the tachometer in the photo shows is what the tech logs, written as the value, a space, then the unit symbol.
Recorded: 750 rpm
